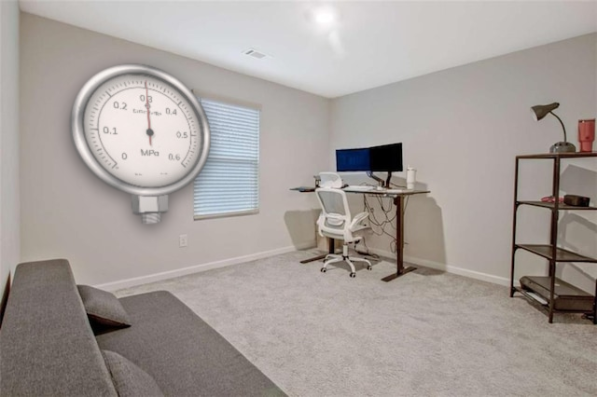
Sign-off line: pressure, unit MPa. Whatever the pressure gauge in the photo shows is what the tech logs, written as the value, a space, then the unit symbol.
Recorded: 0.3 MPa
